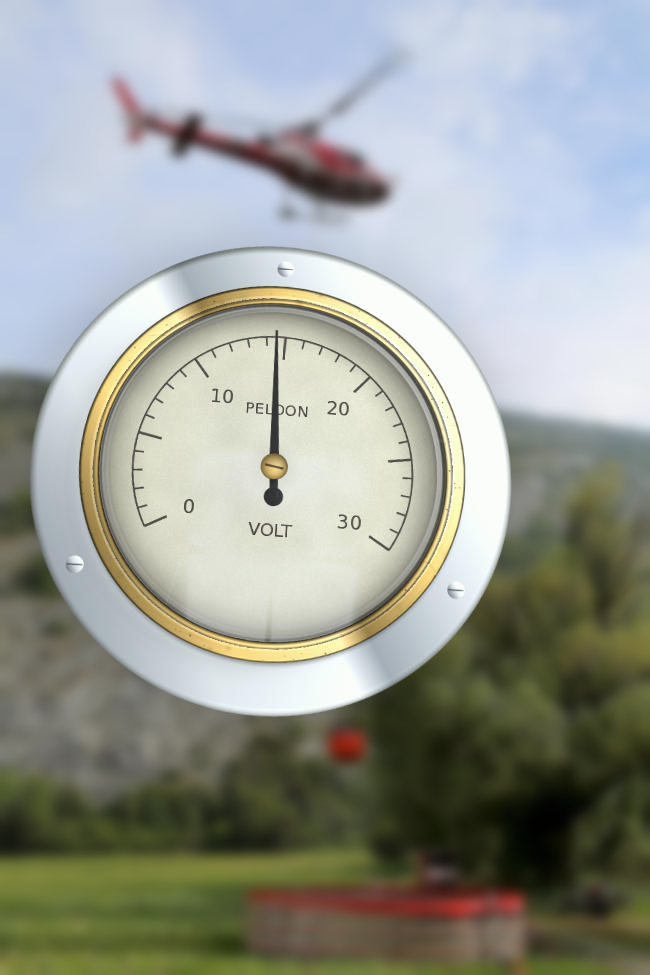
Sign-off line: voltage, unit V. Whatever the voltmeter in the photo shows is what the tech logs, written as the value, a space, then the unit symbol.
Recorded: 14.5 V
